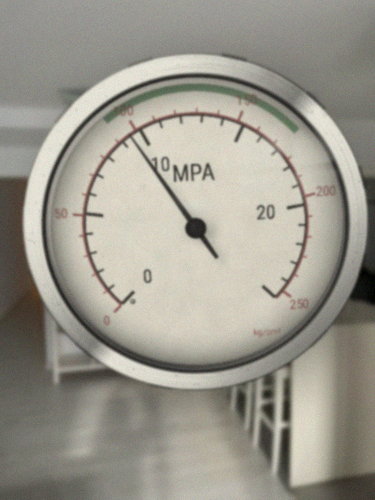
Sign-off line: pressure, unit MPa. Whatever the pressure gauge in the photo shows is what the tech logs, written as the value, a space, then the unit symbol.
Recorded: 9.5 MPa
